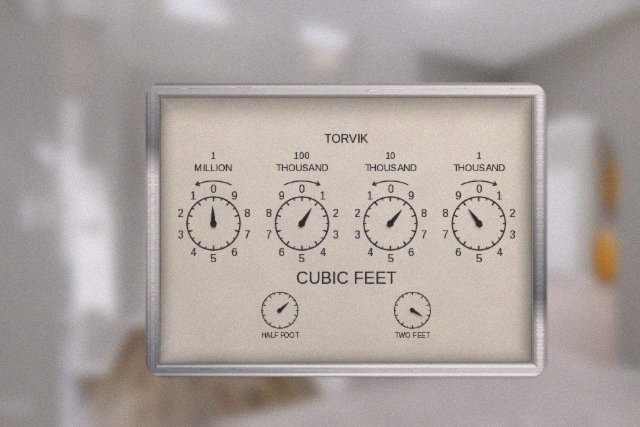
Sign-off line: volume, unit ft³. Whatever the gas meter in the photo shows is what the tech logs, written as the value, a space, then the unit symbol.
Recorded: 8900 ft³
